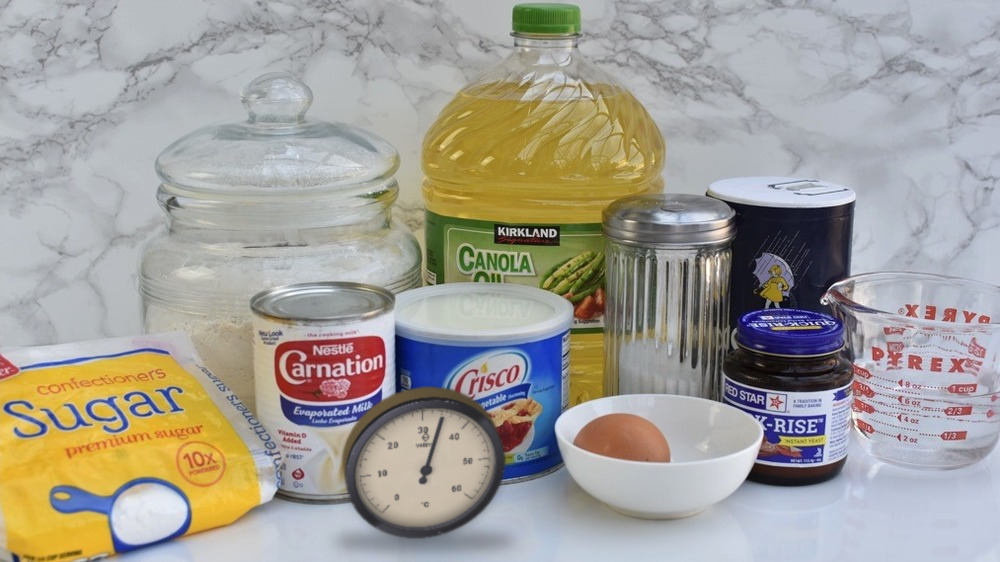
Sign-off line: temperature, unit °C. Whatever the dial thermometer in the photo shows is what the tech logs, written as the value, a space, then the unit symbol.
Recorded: 34 °C
